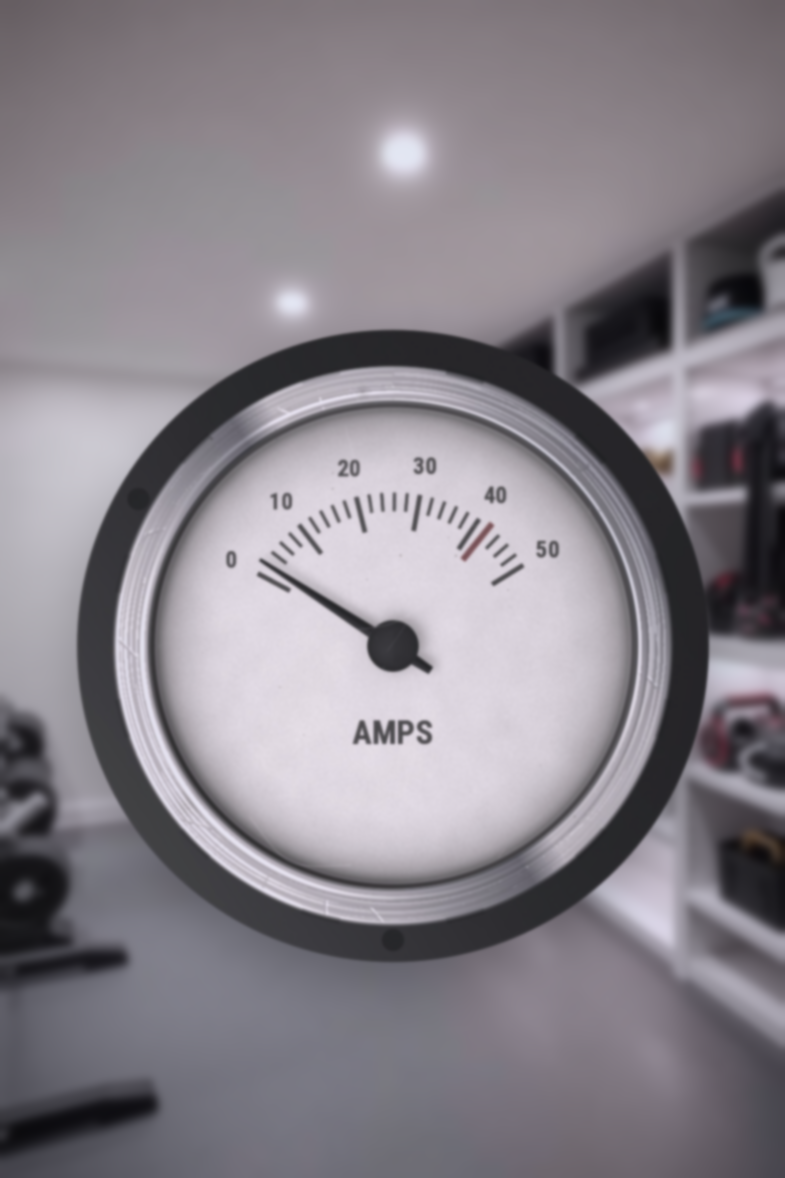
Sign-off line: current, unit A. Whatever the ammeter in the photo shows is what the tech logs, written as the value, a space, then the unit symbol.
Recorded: 2 A
